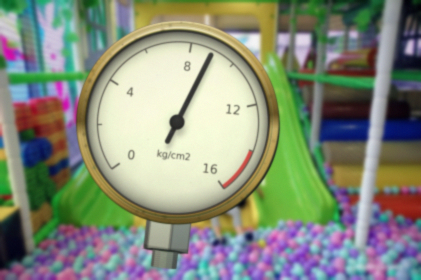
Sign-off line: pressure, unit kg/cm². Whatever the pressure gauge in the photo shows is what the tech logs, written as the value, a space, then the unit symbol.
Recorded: 9 kg/cm²
